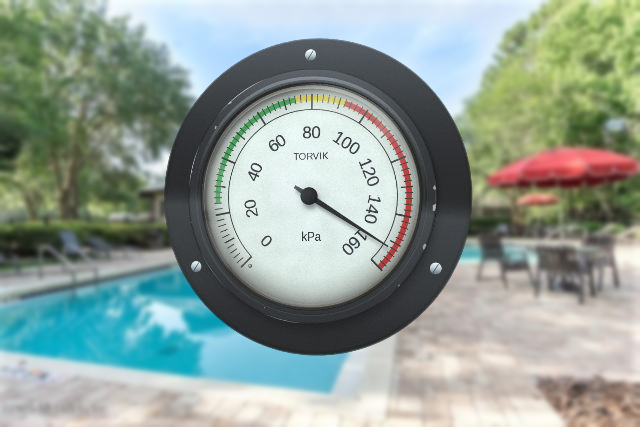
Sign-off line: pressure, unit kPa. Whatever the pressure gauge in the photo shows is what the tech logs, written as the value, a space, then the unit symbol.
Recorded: 152 kPa
